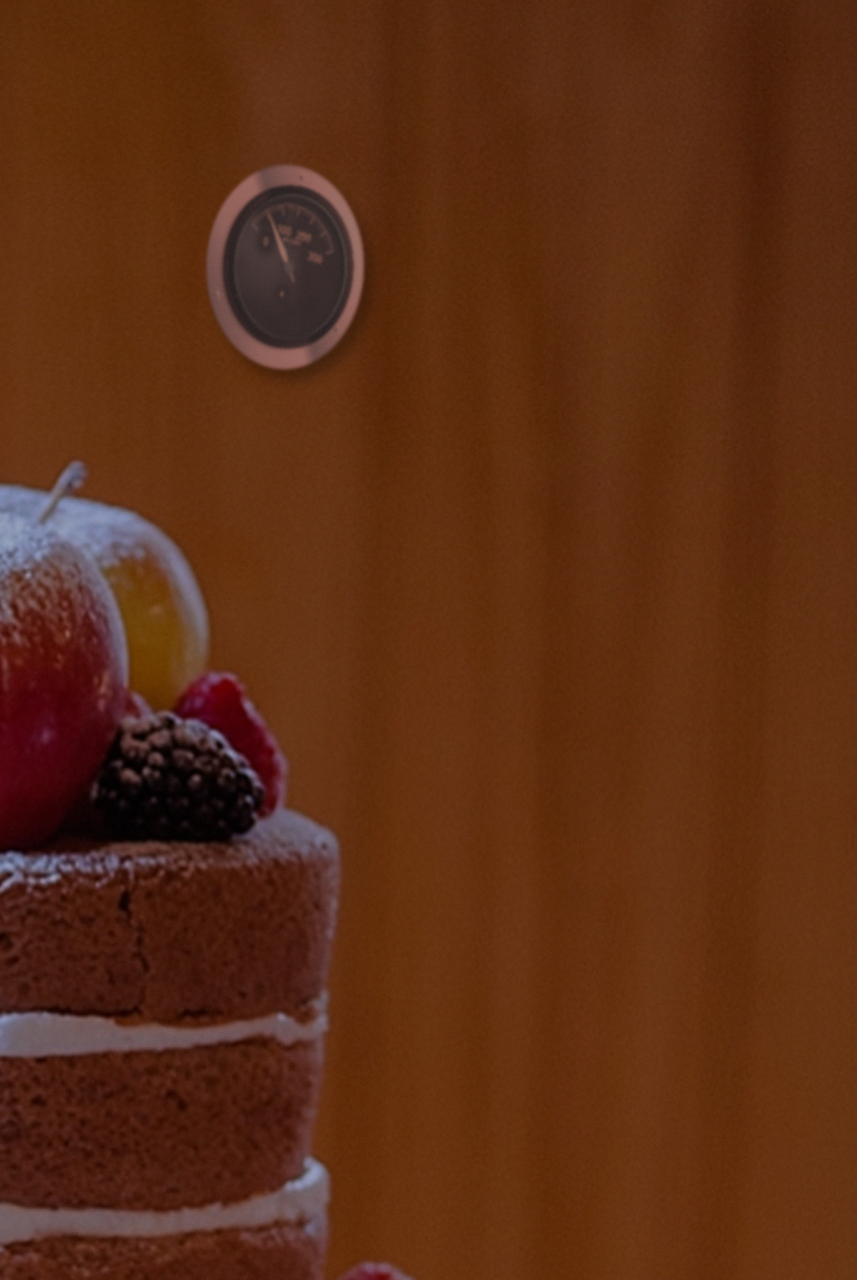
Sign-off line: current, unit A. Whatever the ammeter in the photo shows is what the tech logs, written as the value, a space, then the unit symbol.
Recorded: 50 A
